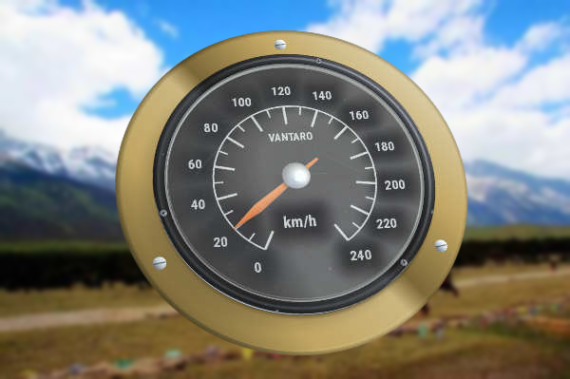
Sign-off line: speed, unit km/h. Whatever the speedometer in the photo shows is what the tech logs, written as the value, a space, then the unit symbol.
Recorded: 20 km/h
